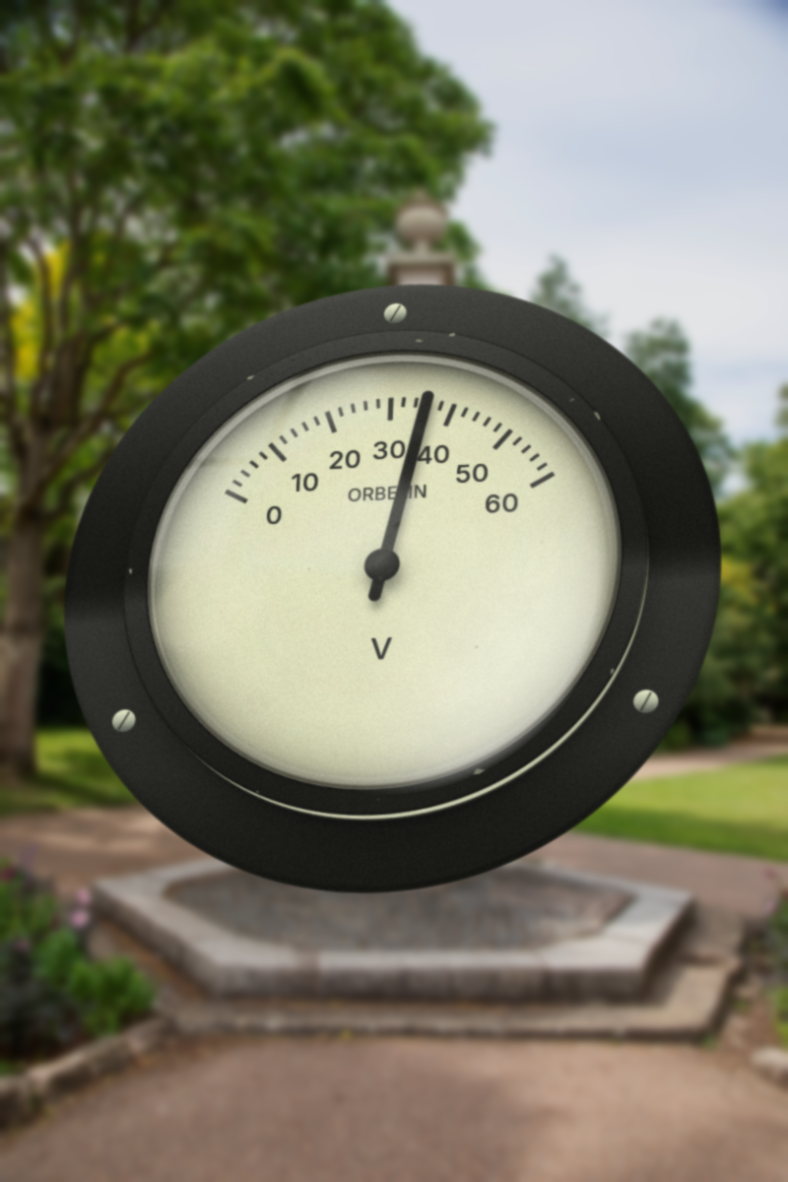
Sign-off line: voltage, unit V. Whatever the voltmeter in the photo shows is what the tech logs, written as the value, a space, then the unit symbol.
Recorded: 36 V
